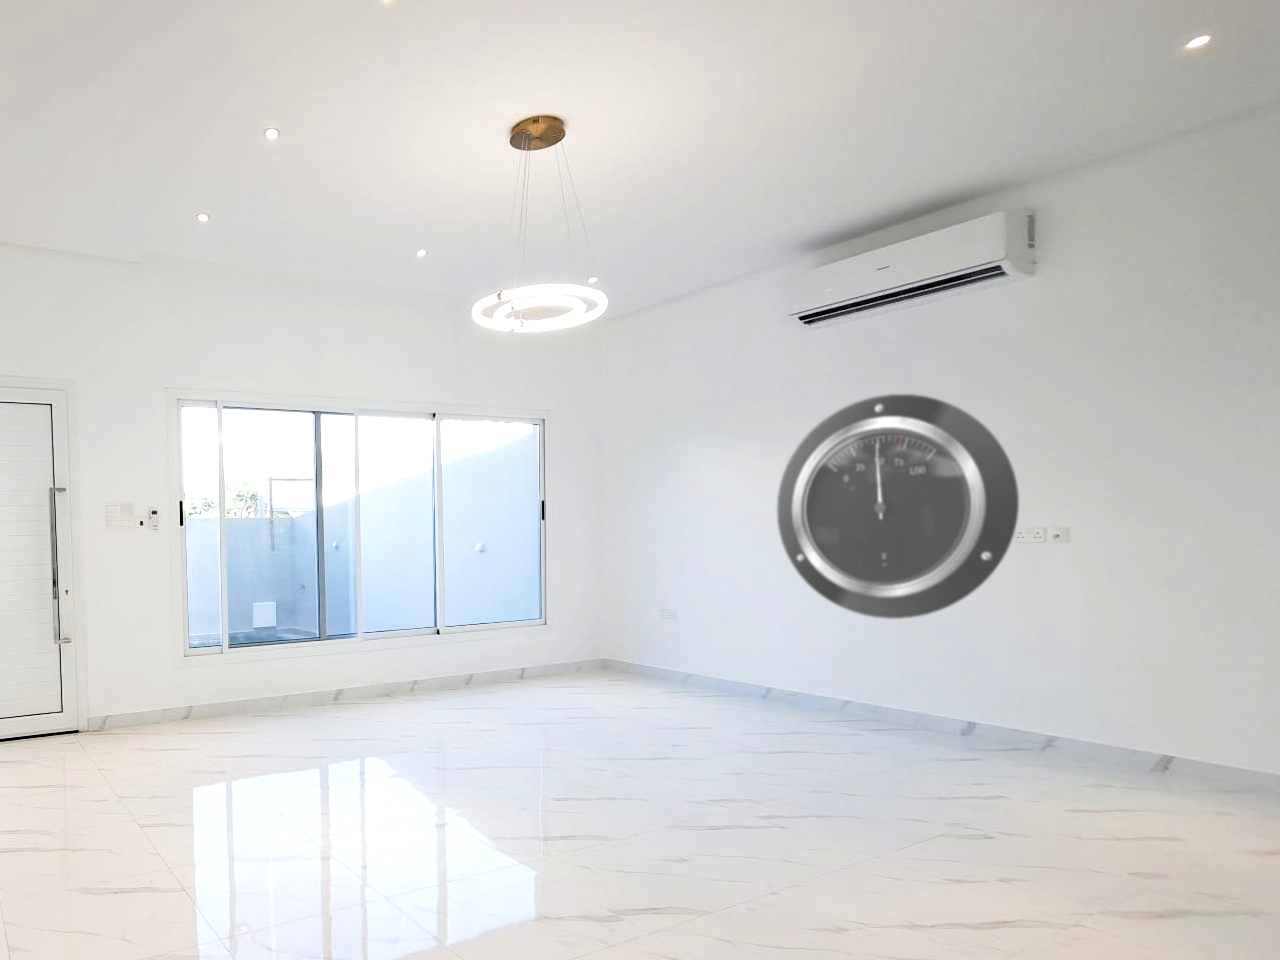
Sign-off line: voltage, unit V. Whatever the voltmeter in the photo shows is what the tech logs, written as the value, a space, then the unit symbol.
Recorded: 50 V
